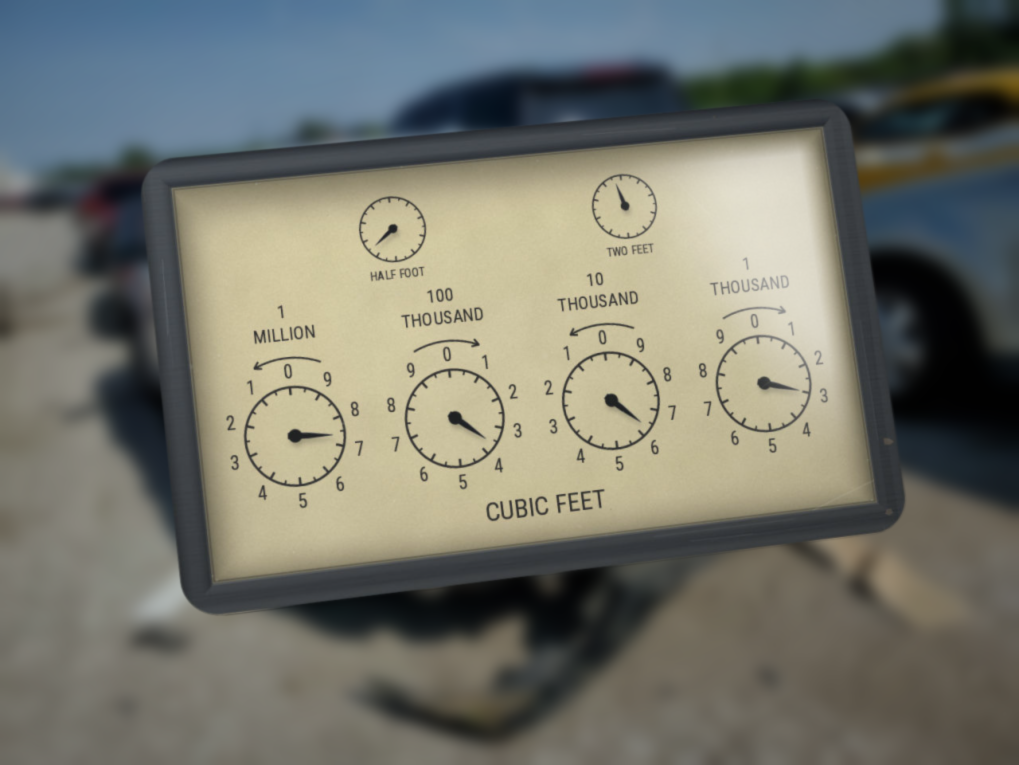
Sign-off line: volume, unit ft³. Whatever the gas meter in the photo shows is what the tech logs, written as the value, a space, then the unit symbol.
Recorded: 736300 ft³
